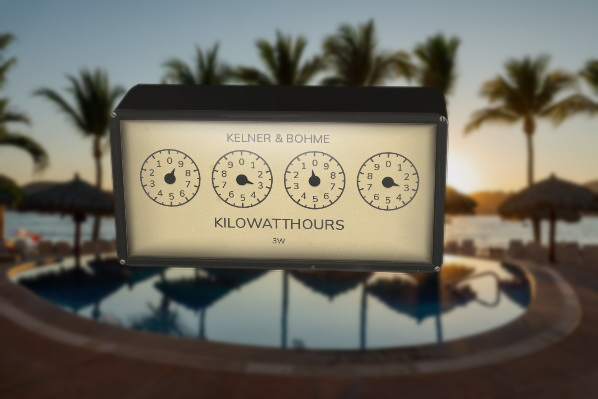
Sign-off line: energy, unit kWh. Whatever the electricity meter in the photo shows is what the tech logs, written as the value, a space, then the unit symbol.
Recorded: 9303 kWh
